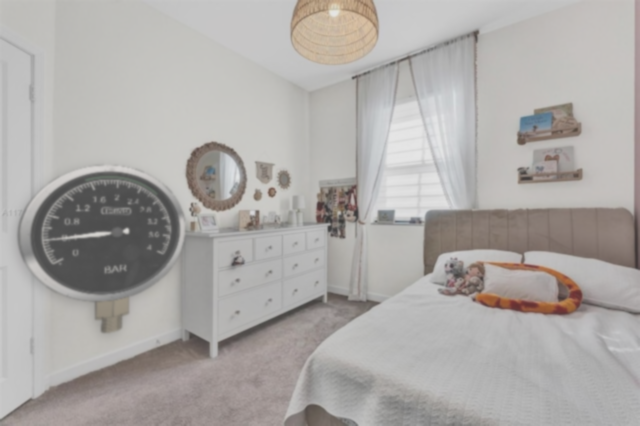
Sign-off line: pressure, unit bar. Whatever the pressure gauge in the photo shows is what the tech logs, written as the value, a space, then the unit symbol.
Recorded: 0.4 bar
